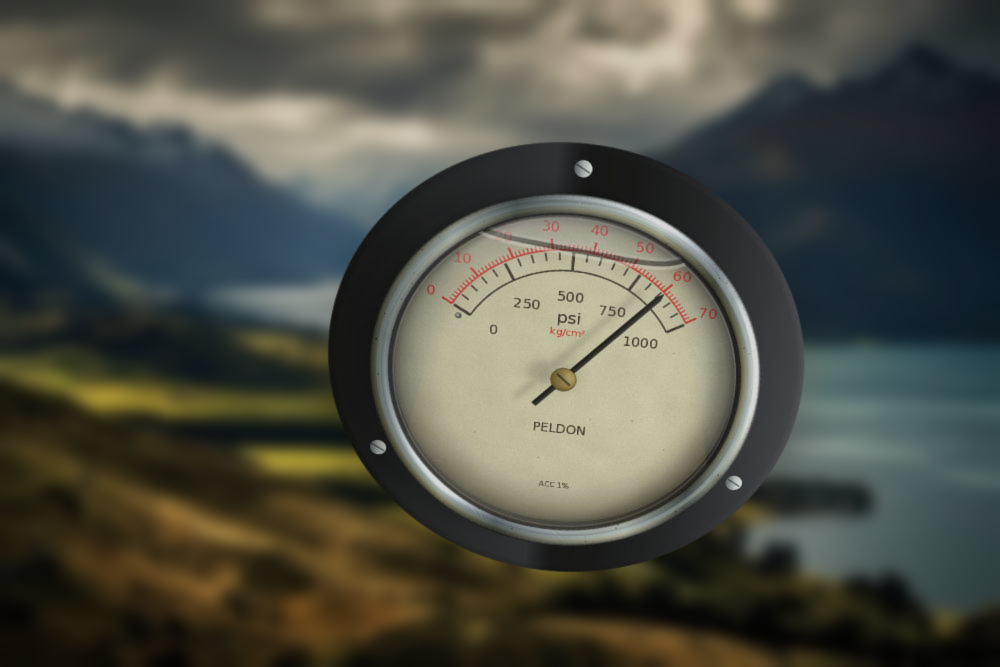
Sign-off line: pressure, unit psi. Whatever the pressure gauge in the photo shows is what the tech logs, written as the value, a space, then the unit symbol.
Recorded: 850 psi
